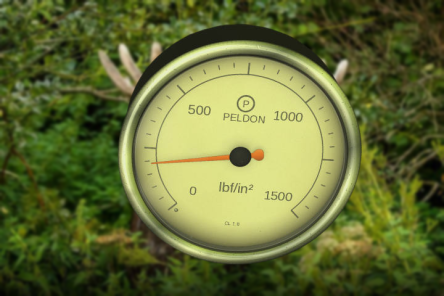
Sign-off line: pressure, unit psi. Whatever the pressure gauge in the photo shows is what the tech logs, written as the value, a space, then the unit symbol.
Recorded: 200 psi
